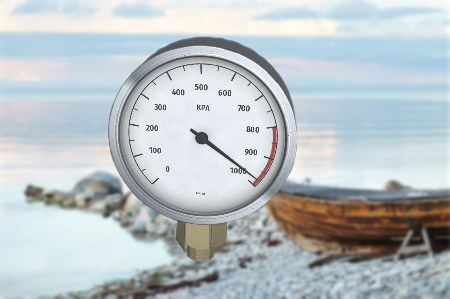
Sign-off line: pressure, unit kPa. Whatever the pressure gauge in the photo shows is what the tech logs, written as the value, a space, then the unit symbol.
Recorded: 975 kPa
